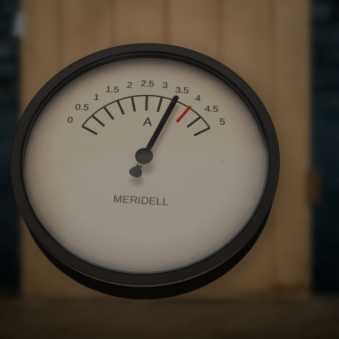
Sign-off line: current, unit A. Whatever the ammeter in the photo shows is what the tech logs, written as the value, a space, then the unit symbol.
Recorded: 3.5 A
